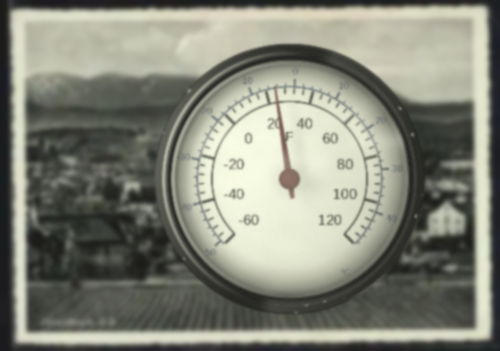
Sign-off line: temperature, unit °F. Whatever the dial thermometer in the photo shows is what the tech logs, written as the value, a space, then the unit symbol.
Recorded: 24 °F
